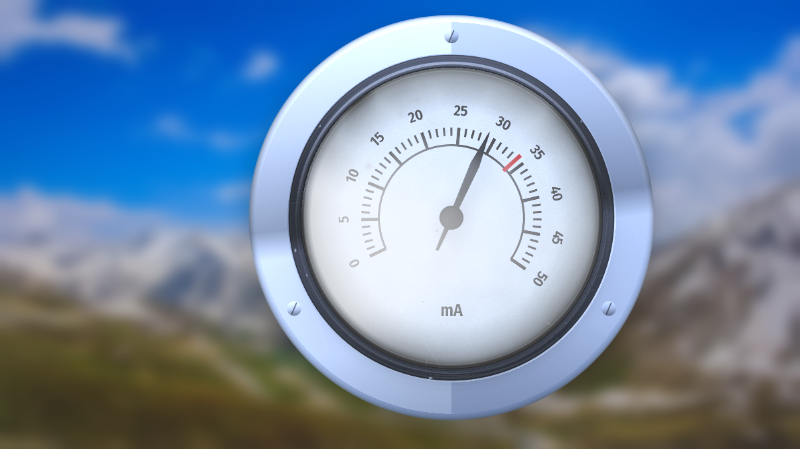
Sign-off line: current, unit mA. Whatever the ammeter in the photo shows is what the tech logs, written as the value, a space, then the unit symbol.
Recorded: 29 mA
